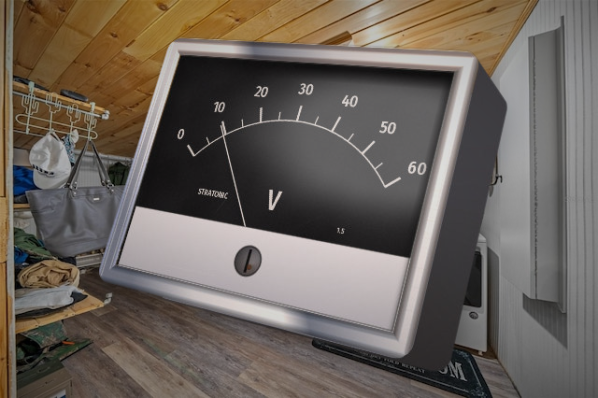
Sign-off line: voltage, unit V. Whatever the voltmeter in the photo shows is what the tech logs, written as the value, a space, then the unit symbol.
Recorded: 10 V
